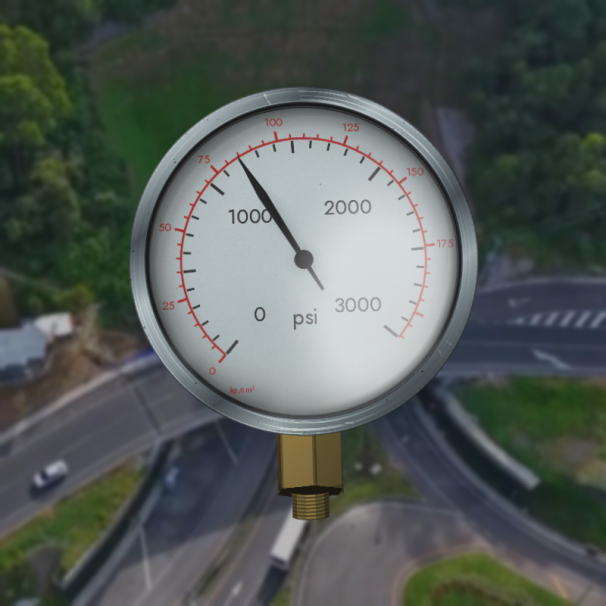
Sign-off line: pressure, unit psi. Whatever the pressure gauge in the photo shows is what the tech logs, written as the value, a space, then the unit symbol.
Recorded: 1200 psi
